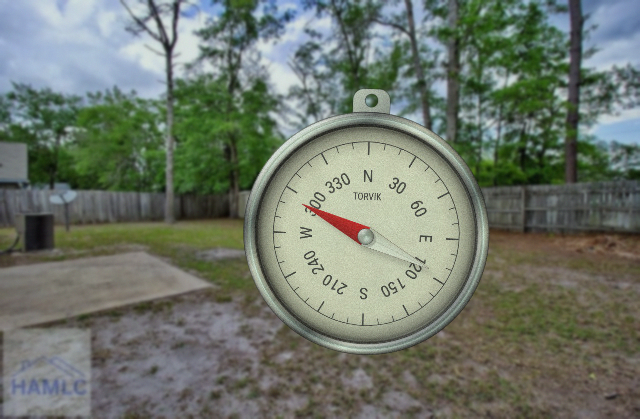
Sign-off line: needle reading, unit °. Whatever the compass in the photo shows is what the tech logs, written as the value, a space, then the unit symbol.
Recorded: 295 °
